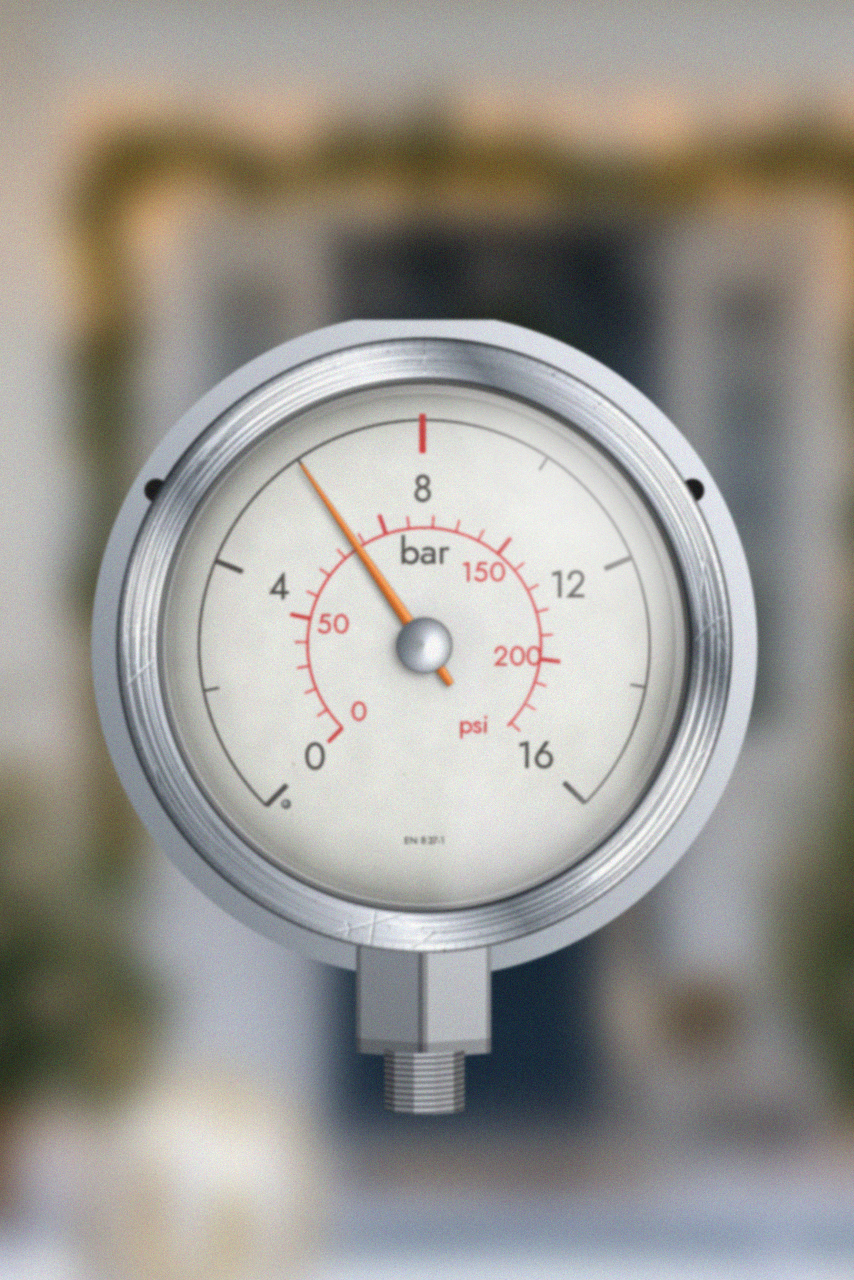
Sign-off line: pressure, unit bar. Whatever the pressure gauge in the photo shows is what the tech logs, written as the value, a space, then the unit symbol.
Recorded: 6 bar
